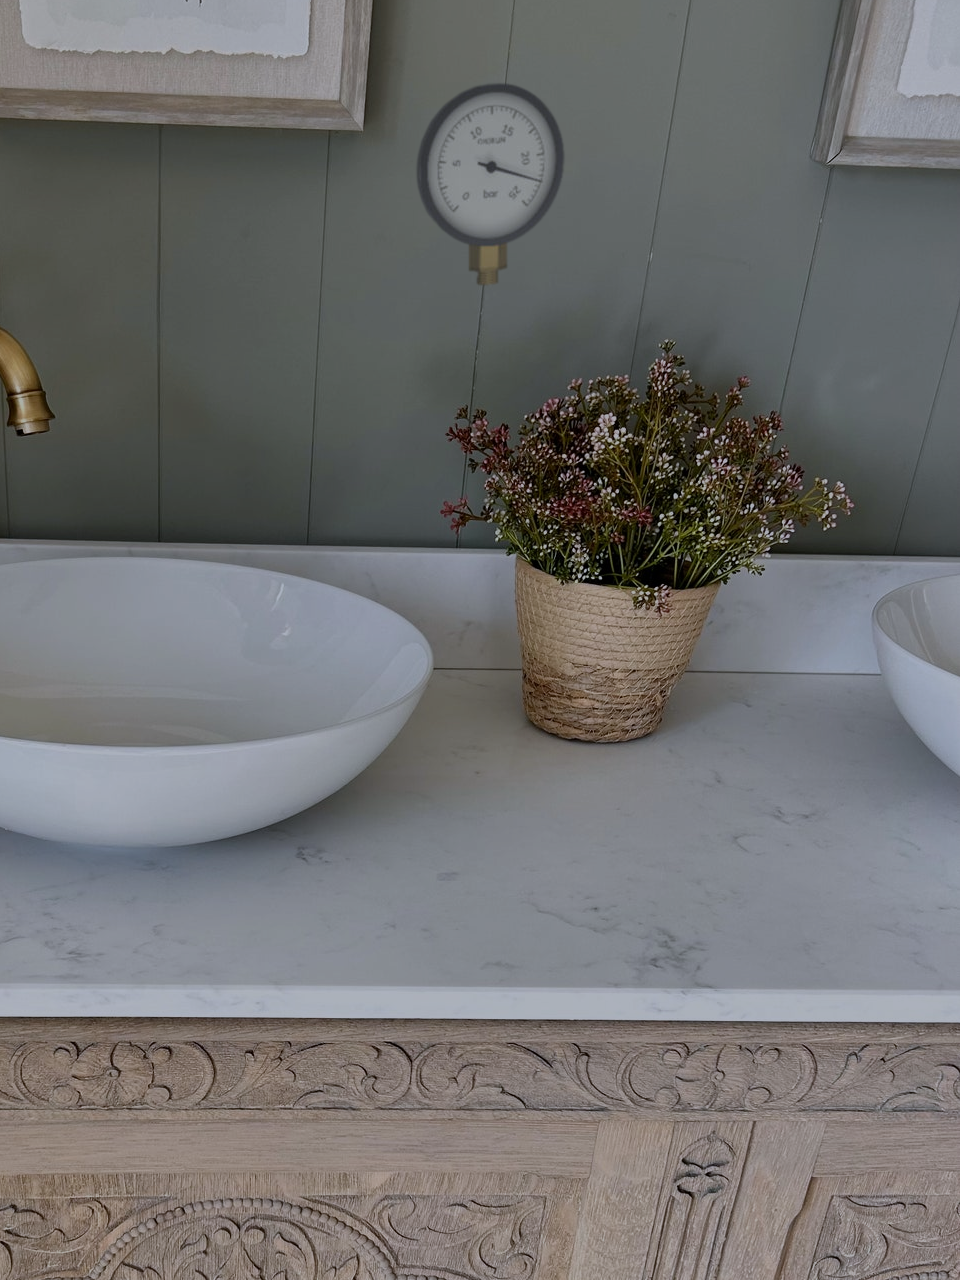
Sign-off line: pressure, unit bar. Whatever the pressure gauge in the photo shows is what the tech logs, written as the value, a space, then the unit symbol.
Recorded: 22.5 bar
